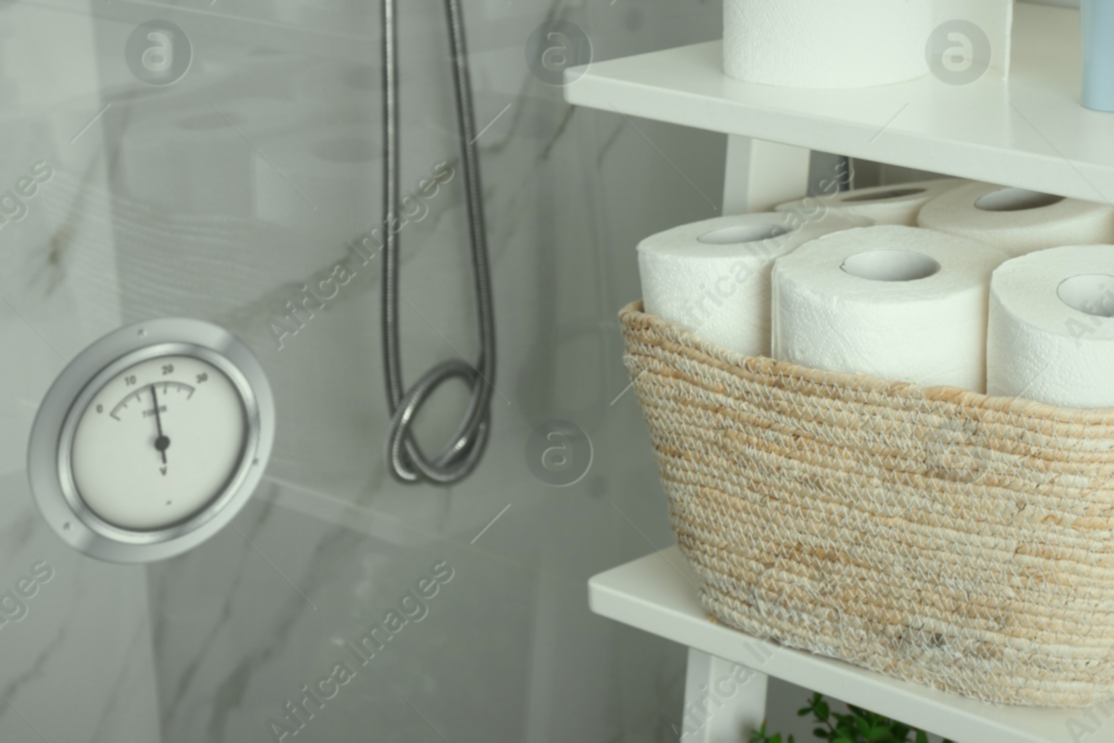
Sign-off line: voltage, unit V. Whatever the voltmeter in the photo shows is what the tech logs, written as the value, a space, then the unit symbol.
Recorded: 15 V
